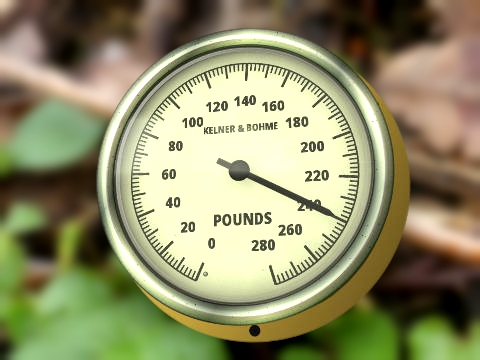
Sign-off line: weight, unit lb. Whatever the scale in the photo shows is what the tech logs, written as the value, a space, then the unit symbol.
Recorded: 240 lb
